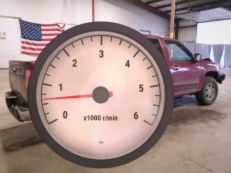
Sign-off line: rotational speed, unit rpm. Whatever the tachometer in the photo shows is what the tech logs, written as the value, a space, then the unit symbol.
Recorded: 625 rpm
